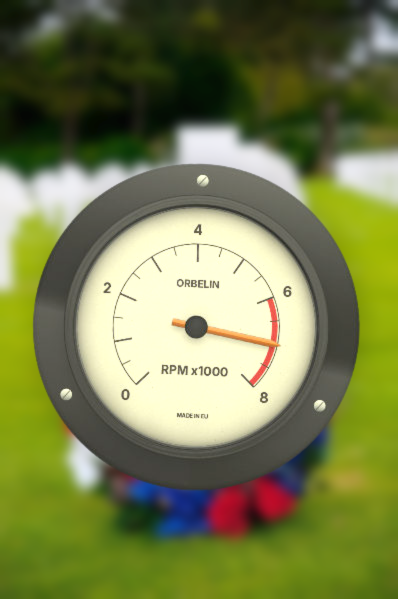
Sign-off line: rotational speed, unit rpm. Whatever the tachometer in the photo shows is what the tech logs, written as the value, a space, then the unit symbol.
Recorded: 7000 rpm
